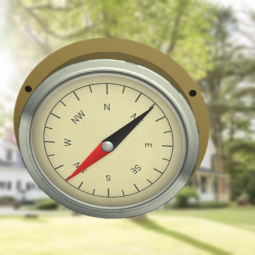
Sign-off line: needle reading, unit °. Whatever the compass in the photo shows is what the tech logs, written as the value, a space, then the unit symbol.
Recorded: 225 °
